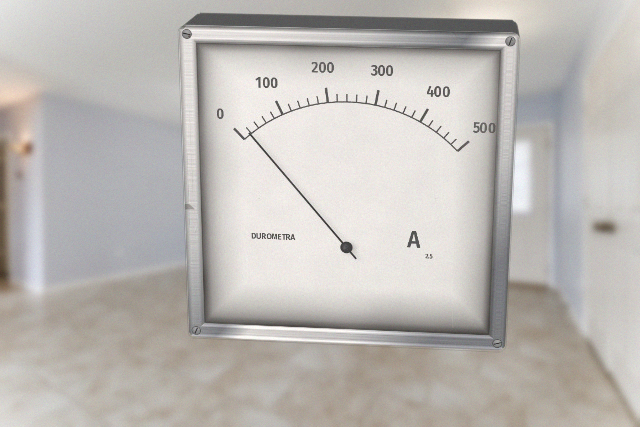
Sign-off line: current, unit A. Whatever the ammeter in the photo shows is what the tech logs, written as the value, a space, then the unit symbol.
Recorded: 20 A
